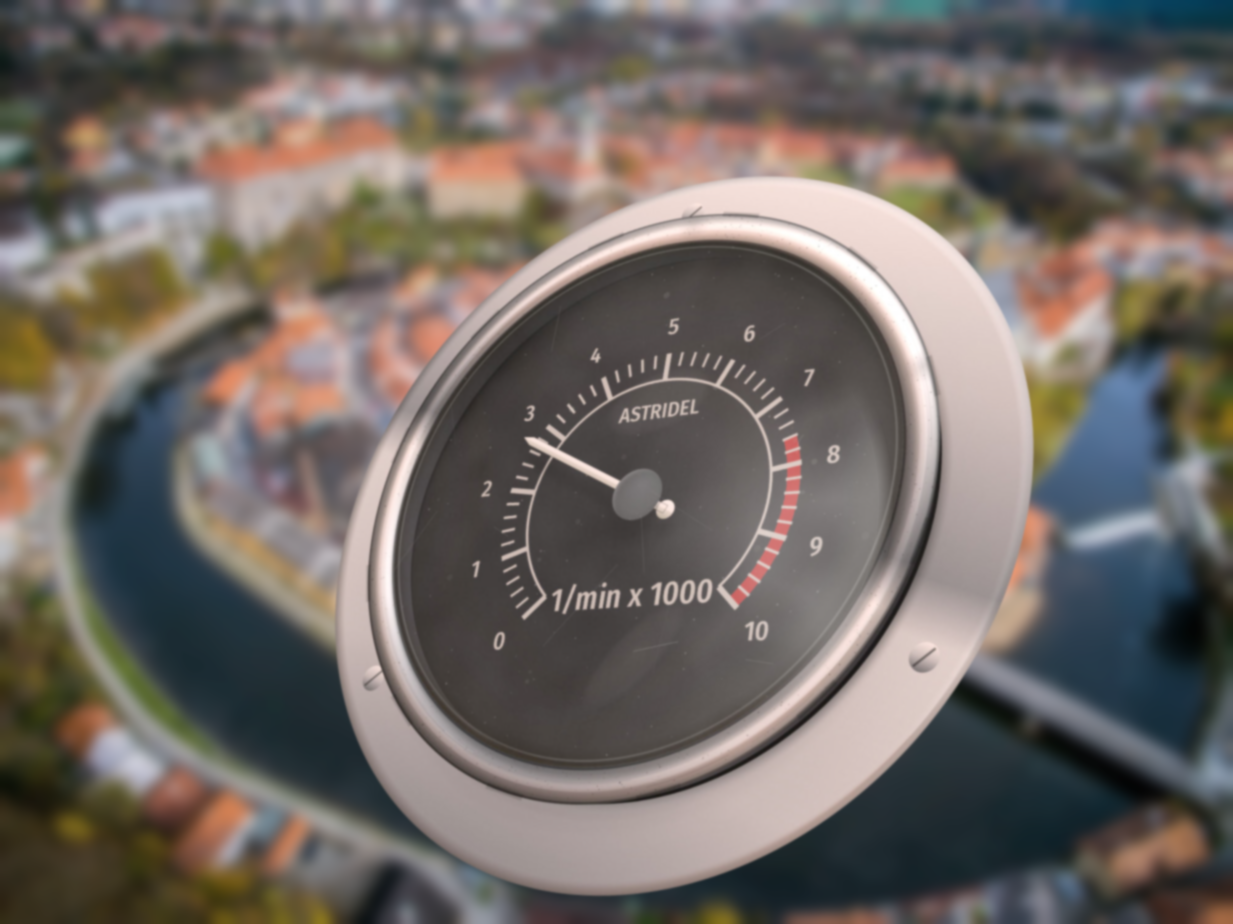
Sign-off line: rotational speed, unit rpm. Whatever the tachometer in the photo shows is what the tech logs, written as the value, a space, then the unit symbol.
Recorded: 2700 rpm
